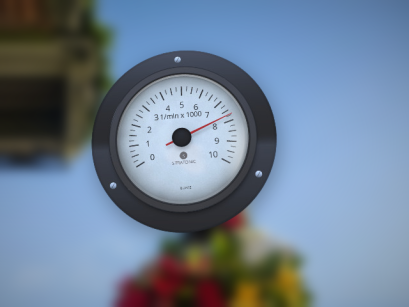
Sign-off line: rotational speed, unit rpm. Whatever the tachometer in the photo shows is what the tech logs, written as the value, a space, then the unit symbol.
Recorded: 7750 rpm
